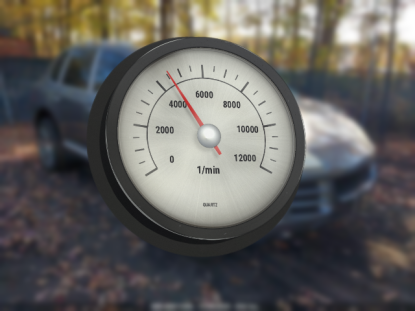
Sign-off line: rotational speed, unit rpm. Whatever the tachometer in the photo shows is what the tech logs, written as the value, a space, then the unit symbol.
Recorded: 4500 rpm
